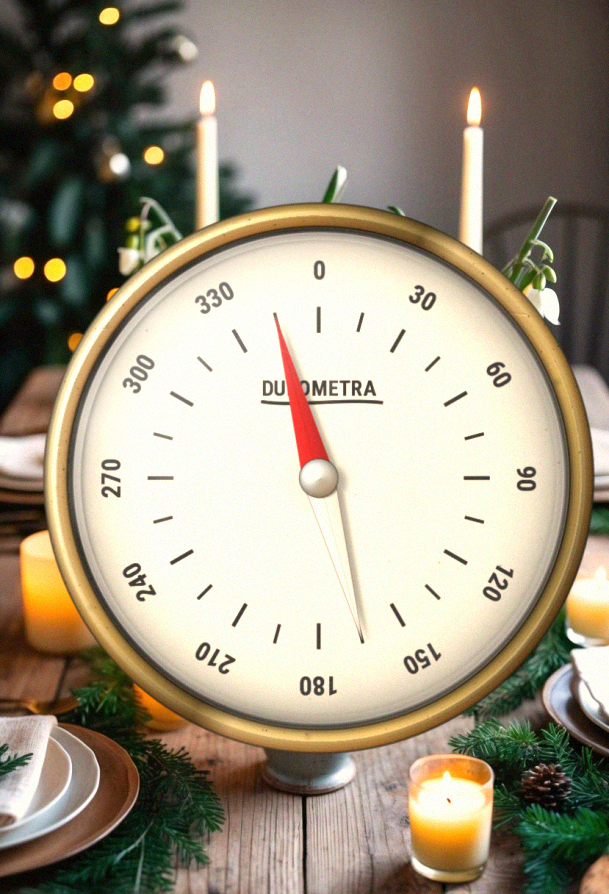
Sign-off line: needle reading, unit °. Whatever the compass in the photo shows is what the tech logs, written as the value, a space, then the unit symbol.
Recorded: 345 °
